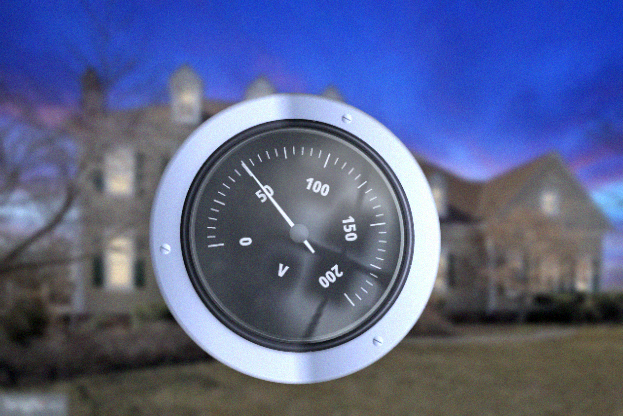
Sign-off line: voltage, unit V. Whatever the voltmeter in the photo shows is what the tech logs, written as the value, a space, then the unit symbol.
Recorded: 50 V
